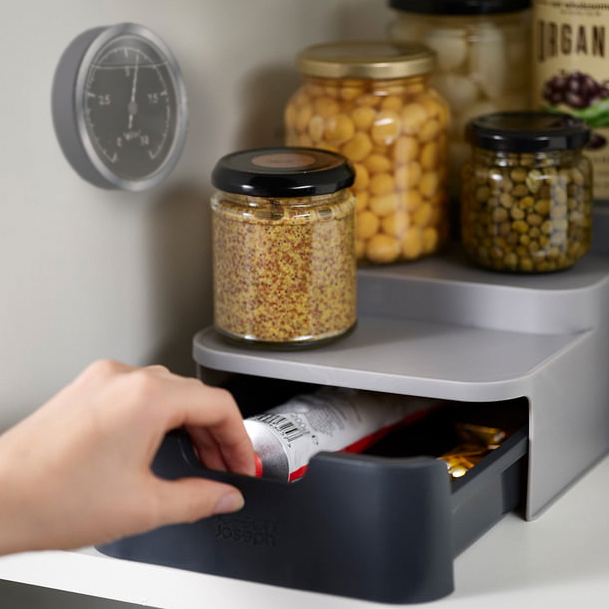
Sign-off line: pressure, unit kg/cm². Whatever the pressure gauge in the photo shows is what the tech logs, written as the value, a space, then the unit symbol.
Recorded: 5.5 kg/cm²
